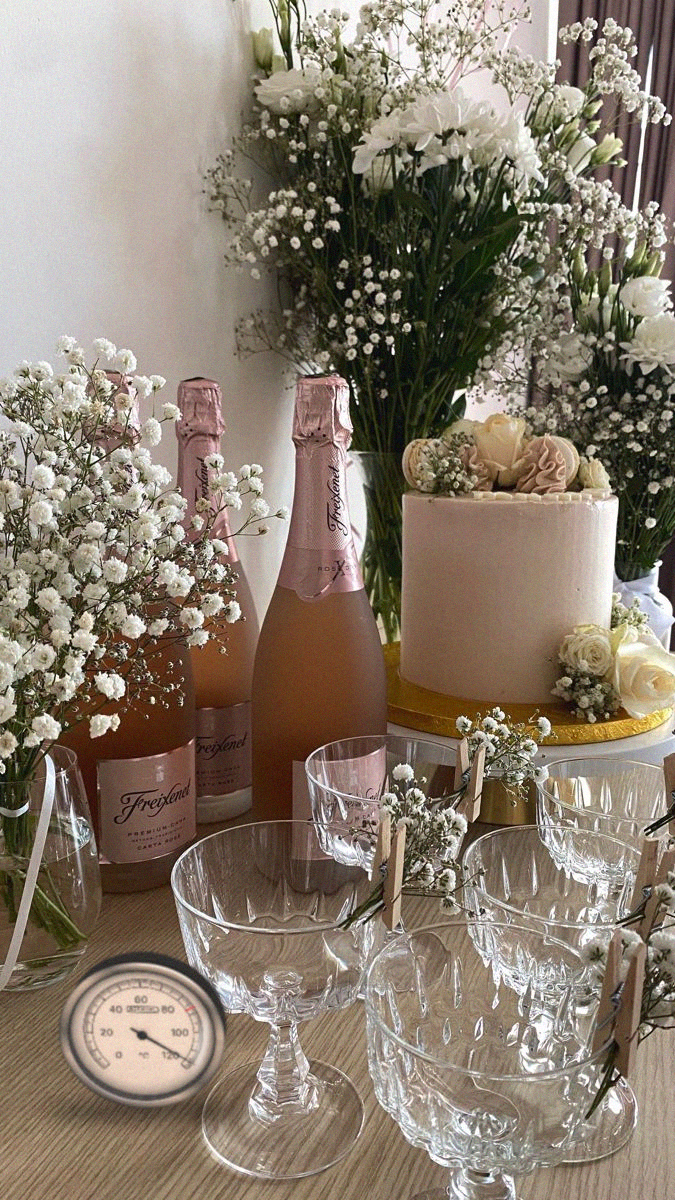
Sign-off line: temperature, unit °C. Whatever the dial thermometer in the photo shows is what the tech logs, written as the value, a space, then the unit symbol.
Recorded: 115 °C
